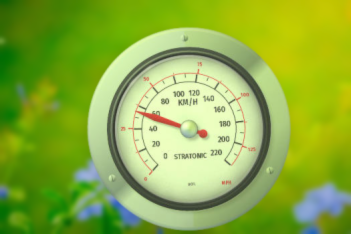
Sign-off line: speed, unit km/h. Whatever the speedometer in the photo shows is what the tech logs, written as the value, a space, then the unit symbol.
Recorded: 55 km/h
